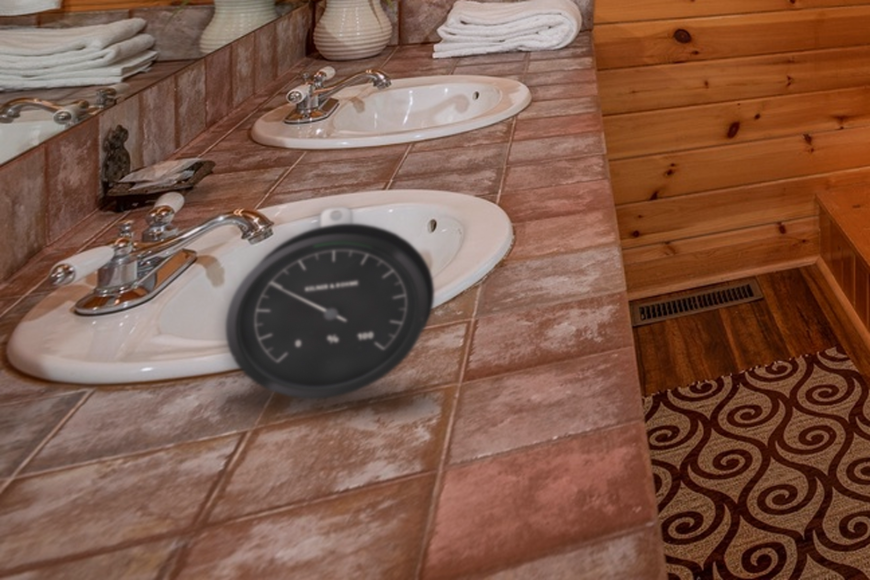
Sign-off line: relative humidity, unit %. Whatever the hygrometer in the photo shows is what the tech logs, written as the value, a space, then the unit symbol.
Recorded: 30 %
